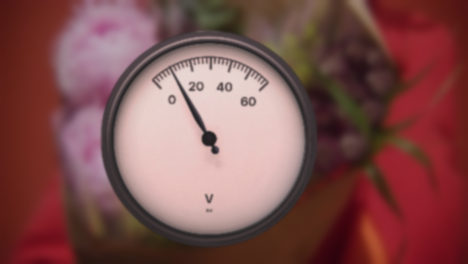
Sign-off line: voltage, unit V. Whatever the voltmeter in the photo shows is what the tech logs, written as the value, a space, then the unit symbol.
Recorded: 10 V
